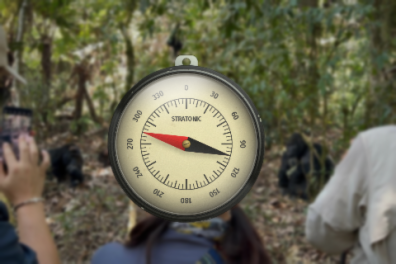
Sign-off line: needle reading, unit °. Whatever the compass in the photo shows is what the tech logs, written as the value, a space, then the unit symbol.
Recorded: 285 °
